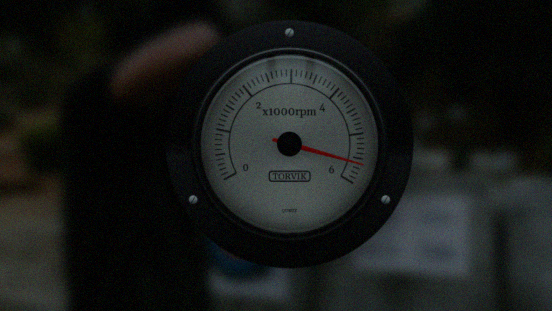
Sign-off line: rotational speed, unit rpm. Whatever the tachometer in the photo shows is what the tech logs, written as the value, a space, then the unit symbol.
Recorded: 5600 rpm
